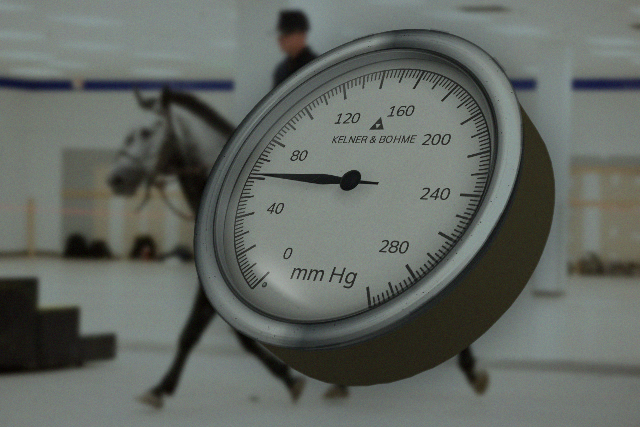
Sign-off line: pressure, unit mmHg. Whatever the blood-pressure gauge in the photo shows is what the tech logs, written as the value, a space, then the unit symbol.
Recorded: 60 mmHg
